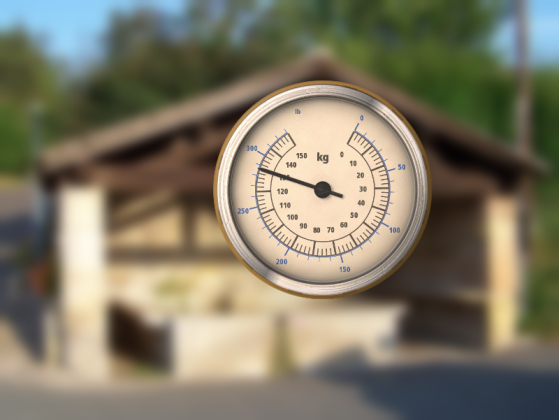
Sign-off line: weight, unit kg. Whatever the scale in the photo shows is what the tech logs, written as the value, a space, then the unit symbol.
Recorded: 130 kg
